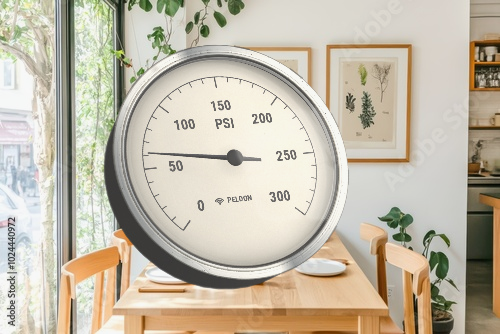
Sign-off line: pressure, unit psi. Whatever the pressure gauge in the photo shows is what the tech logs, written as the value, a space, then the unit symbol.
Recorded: 60 psi
